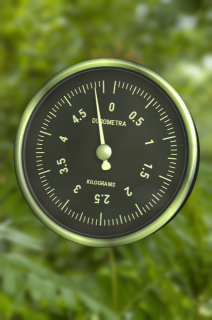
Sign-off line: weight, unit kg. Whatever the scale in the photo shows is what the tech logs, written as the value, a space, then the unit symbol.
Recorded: 4.9 kg
